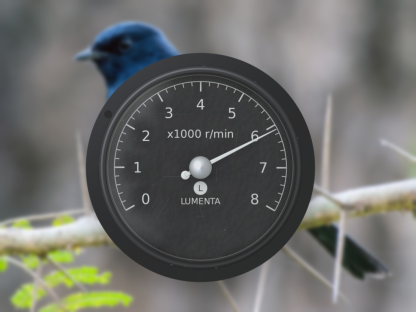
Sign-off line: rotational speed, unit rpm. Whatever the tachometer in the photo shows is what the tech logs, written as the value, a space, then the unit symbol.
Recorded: 6100 rpm
